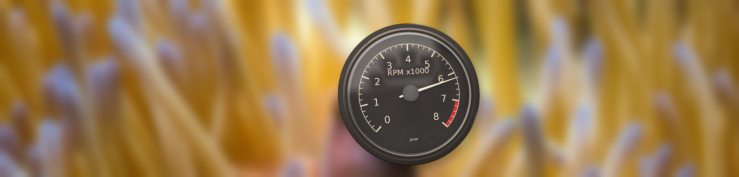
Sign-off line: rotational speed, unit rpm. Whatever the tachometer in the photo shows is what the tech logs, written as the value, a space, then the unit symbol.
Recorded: 6200 rpm
